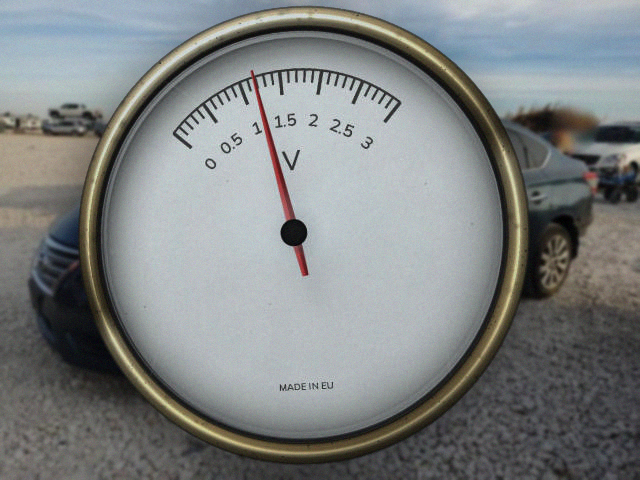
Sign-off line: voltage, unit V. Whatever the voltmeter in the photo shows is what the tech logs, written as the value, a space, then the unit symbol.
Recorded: 1.2 V
